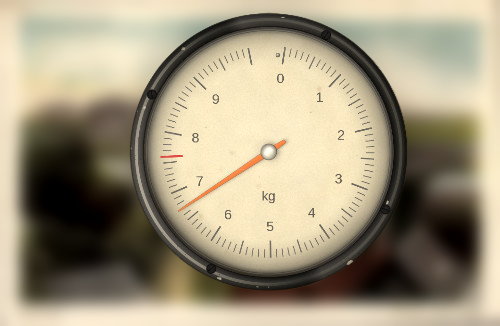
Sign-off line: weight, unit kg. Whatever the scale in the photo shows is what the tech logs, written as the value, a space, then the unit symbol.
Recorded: 6.7 kg
